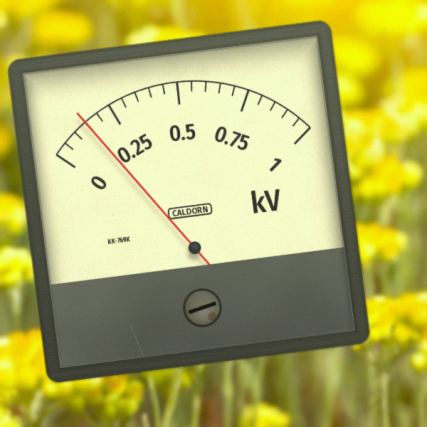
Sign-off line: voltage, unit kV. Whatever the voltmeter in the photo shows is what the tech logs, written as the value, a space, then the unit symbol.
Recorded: 0.15 kV
